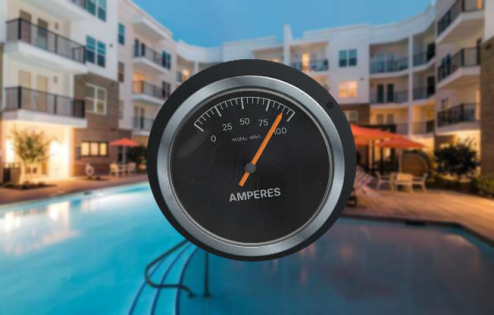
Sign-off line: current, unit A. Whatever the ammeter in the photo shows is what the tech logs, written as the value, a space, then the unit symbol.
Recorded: 90 A
